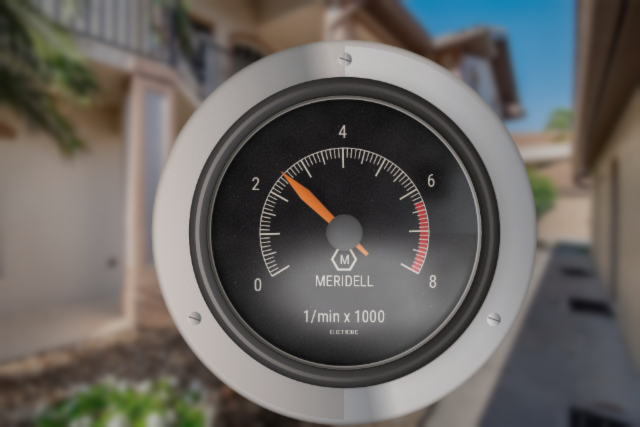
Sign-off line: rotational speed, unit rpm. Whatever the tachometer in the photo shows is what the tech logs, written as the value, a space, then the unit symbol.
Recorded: 2500 rpm
